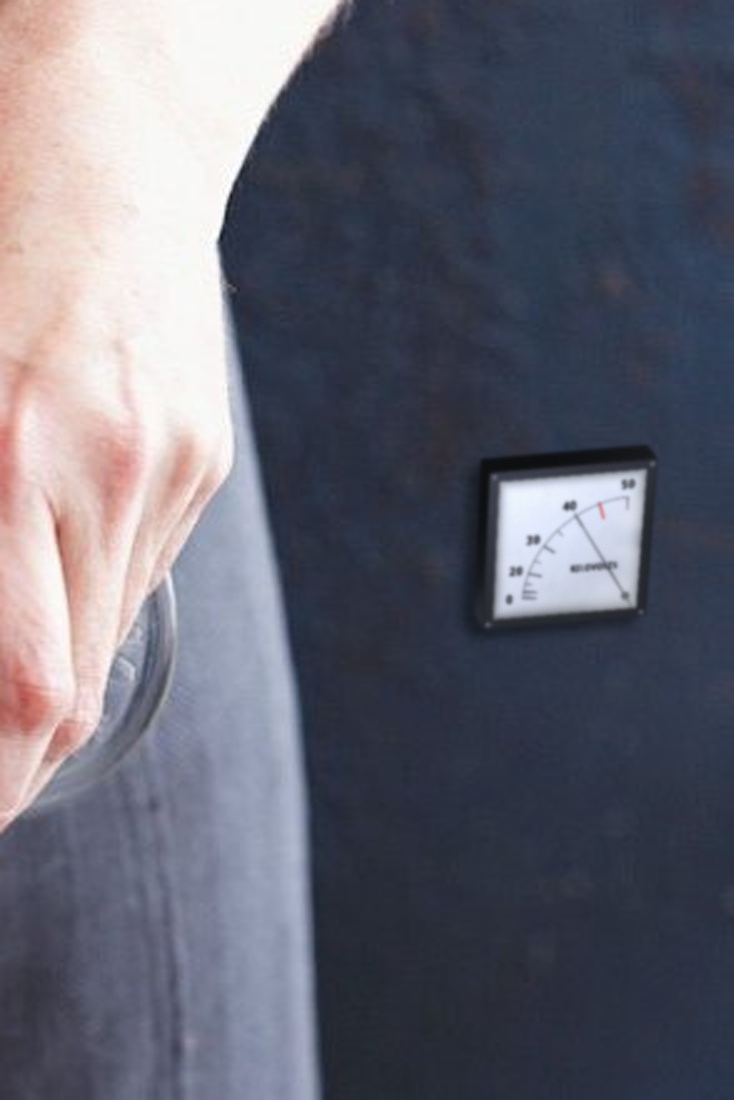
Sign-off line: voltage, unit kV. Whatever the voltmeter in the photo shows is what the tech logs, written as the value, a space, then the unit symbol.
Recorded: 40 kV
